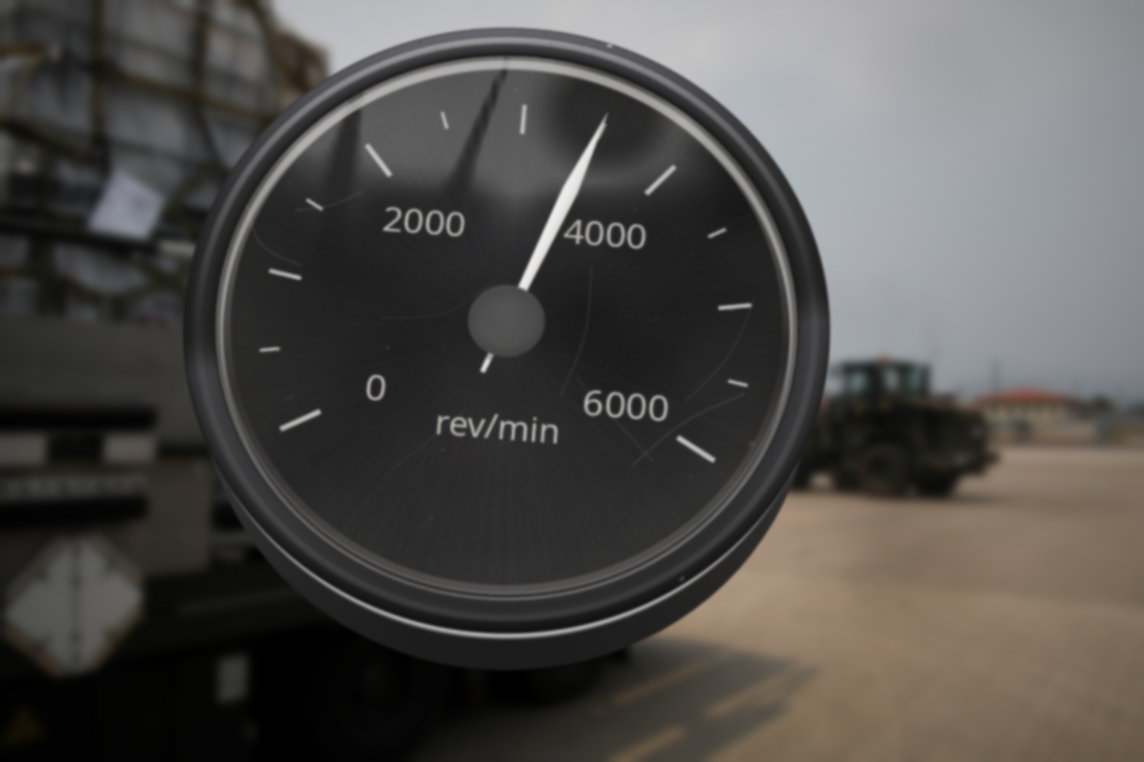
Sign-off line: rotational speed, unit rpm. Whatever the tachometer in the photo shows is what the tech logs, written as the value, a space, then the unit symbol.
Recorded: 3500 rpm
